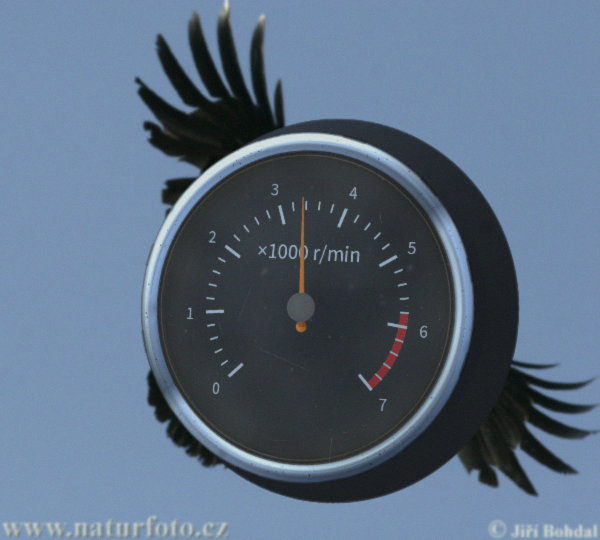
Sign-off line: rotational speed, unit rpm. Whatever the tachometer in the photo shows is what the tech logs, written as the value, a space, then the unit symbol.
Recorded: 3400 rpm
